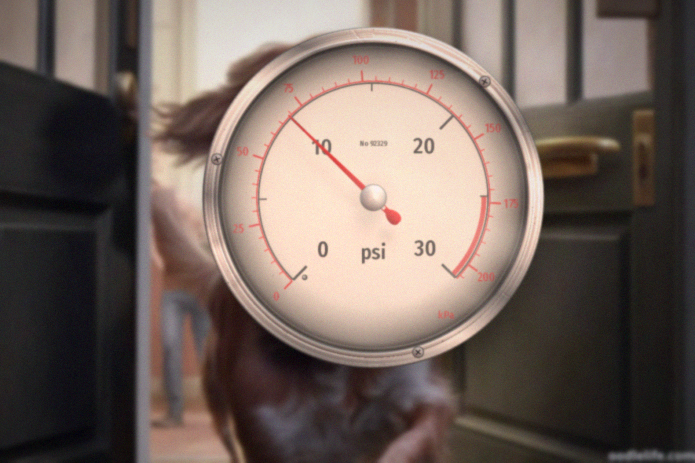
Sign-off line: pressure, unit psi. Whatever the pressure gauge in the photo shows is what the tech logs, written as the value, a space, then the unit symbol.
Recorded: 10 psi
